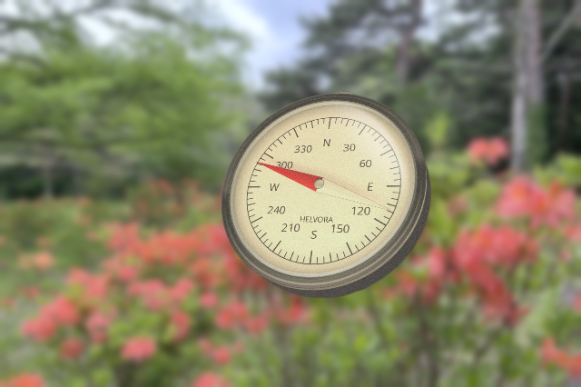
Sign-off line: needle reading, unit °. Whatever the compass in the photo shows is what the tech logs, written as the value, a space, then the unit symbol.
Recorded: 290 °
